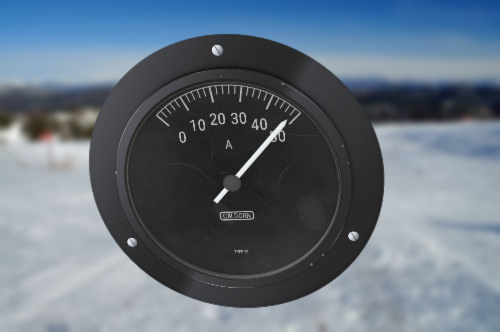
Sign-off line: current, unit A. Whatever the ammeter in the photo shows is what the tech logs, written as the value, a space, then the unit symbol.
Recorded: 48 A
